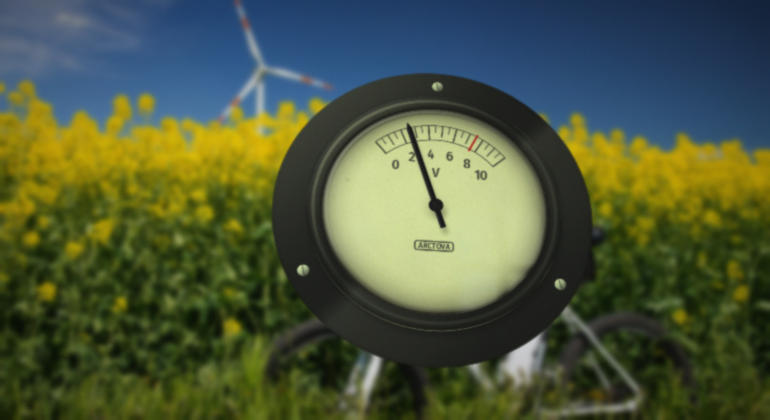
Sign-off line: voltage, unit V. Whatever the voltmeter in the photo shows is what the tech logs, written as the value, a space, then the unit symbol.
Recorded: 2.5 V
